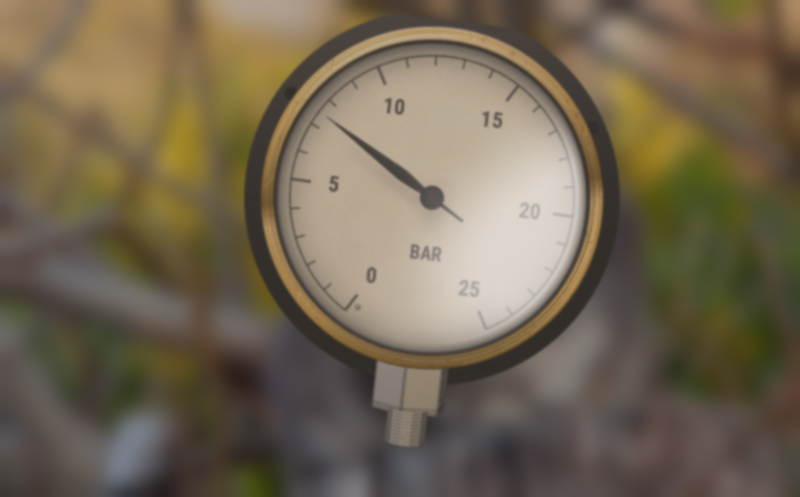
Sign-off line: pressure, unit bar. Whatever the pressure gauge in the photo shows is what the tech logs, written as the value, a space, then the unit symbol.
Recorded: 7.5 bar
